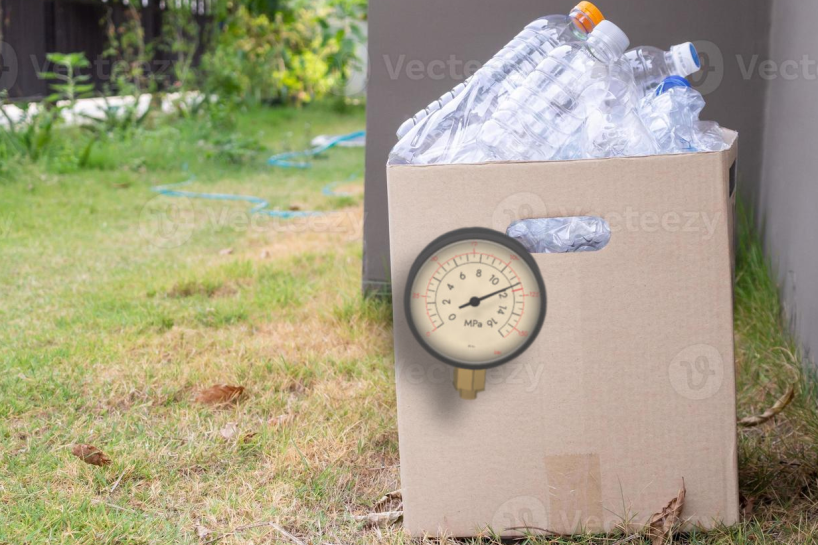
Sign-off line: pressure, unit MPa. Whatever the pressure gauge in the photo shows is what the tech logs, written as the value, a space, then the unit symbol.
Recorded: 11.5 MPa
